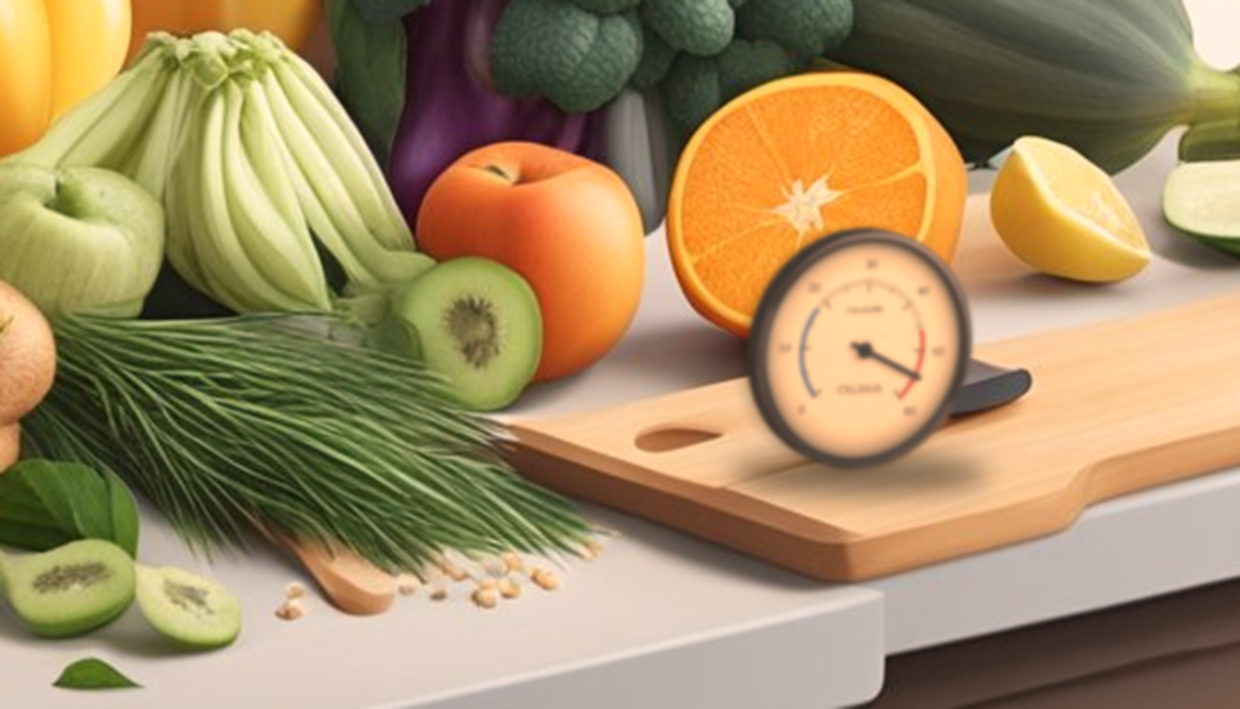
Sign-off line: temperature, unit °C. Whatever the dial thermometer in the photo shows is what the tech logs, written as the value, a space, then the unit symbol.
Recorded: 55 °C
